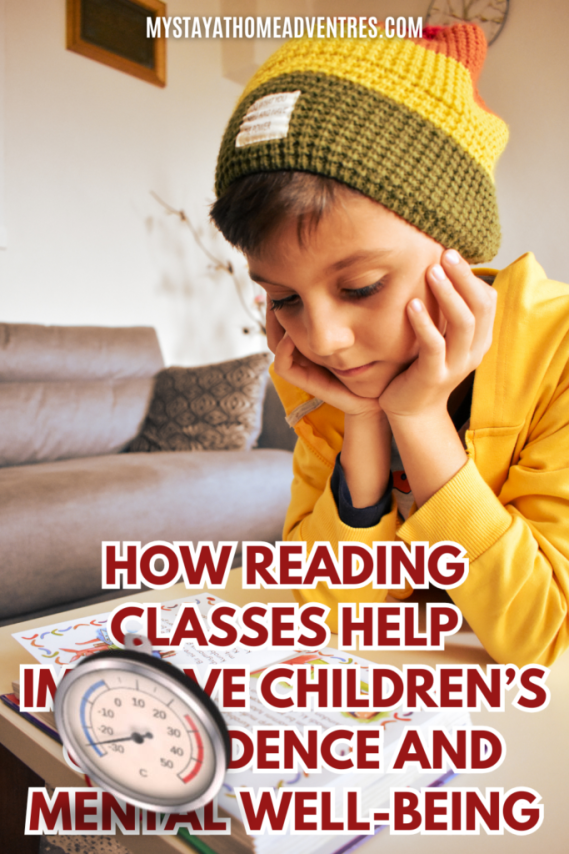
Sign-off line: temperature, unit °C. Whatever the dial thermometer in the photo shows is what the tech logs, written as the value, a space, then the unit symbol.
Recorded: -25 °C
